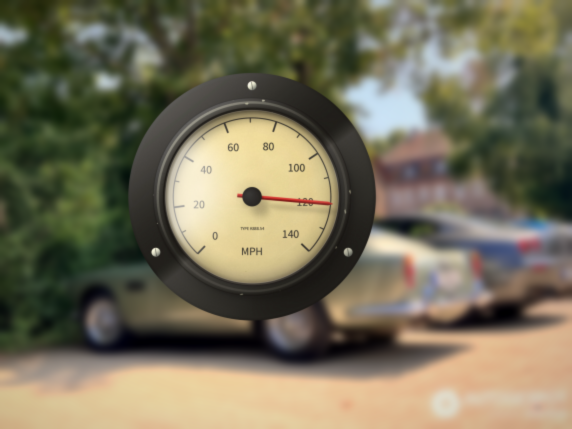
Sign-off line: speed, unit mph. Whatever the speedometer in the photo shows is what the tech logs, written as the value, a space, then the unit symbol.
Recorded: 120 mph
